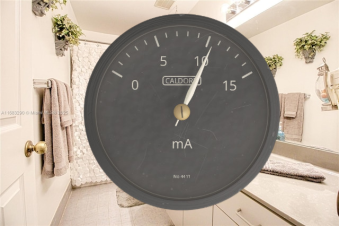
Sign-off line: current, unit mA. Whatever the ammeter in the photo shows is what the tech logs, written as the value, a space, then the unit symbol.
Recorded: 10.5 mA
